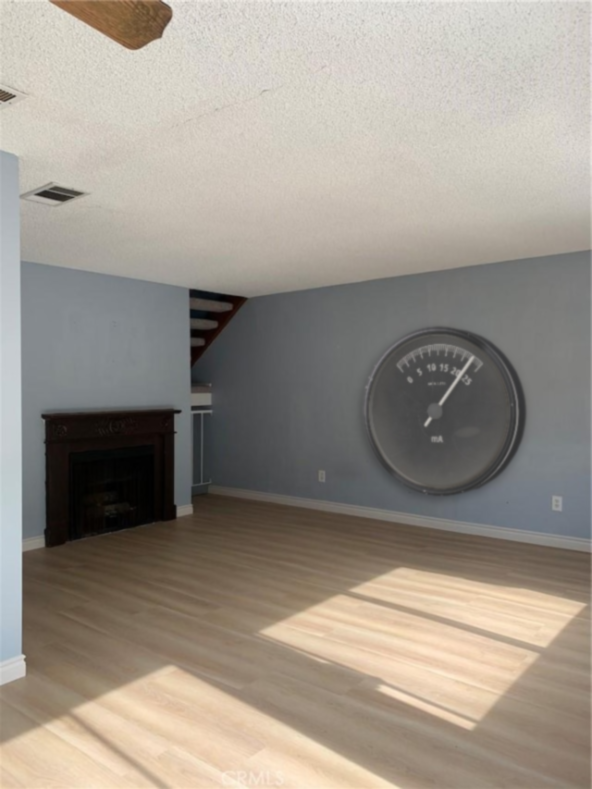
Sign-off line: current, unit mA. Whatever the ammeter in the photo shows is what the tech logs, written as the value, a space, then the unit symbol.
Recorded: 22.5 mA
